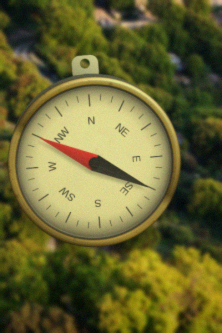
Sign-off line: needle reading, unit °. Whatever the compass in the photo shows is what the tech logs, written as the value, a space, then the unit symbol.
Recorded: 300 °
